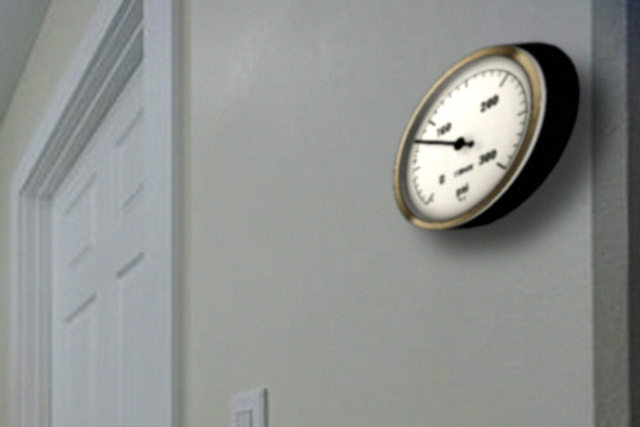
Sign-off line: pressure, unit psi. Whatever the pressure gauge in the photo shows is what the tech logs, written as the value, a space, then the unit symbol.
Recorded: 80 psi
